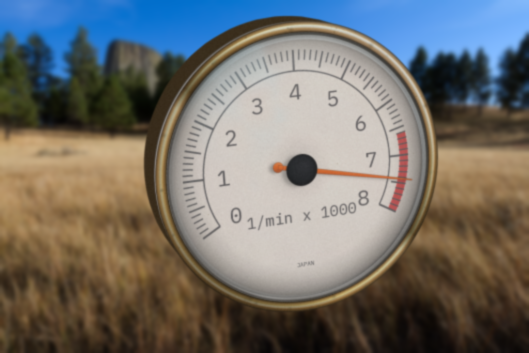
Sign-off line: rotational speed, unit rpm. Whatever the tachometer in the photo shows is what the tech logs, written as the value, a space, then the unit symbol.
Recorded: 7400 rpm
